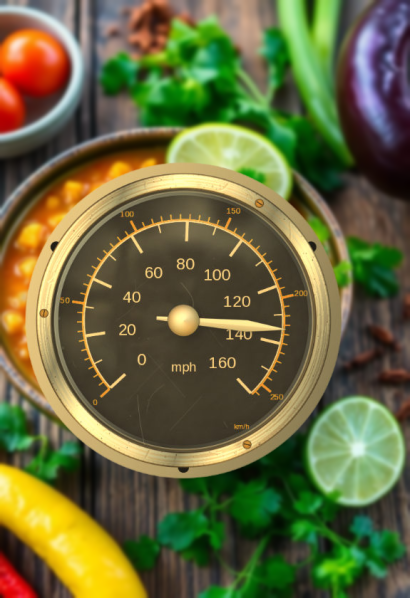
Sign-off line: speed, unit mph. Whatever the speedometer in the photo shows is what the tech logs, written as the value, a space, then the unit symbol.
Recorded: 135 mph
